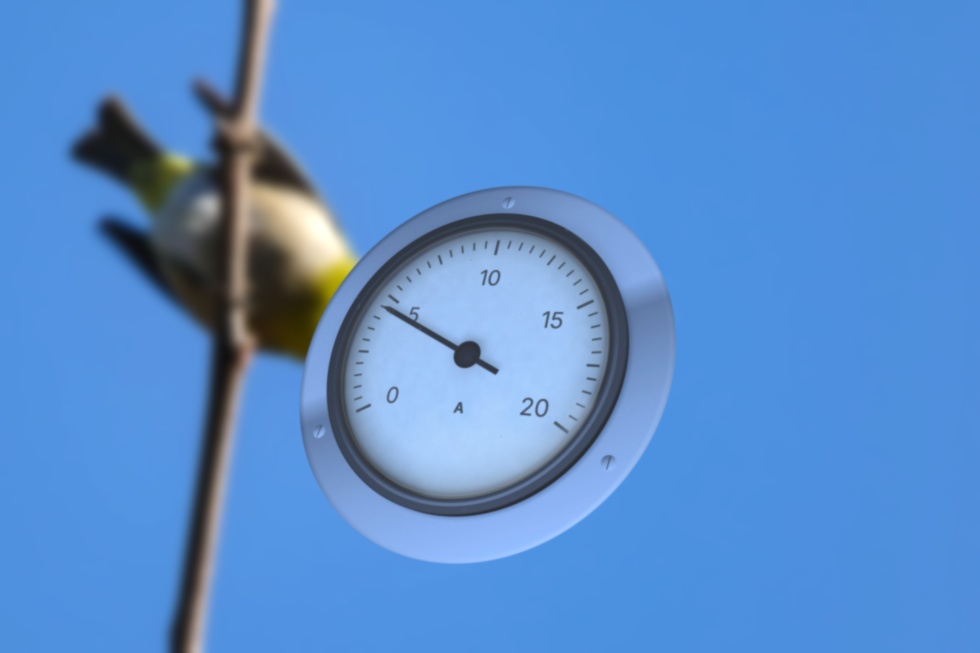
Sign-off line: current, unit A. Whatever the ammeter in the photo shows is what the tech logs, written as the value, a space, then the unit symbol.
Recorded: 4.5 A
